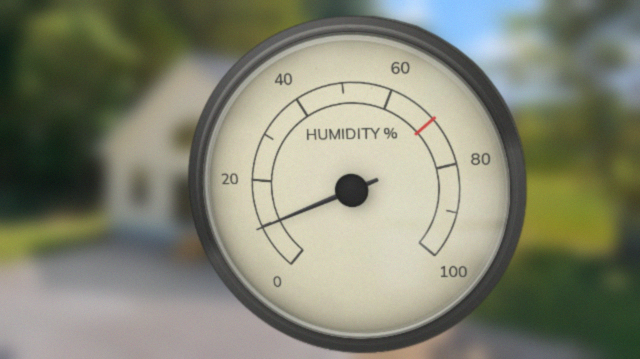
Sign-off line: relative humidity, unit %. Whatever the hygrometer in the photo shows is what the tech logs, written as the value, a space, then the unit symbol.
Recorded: 10 %
